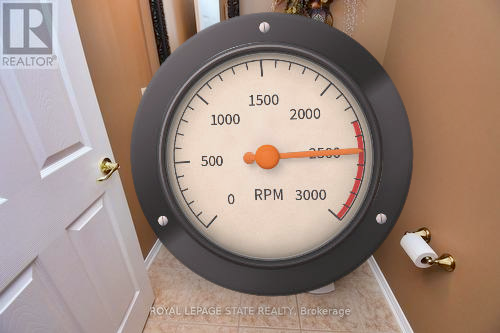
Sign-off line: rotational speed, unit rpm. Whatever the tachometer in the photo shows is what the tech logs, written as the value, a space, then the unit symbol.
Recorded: 2500 rpm
